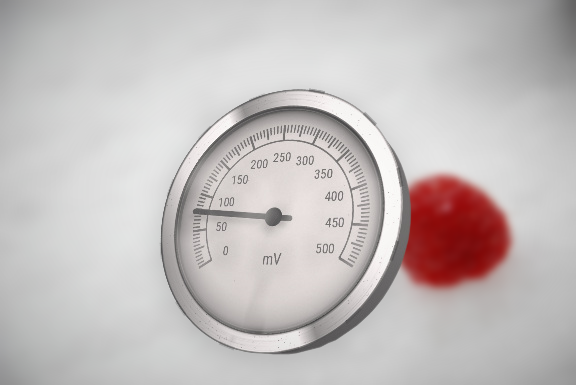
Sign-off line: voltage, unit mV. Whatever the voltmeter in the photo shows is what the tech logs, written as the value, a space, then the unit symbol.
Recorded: 75 mV
